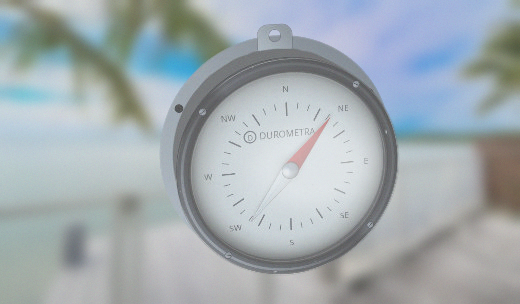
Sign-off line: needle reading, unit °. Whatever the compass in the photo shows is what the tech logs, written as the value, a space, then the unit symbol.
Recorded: 40 °
